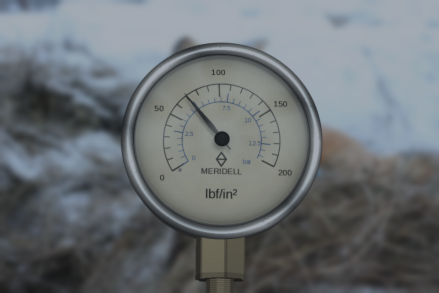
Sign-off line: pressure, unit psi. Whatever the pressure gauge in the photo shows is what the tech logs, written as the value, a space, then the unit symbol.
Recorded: 70 psi
